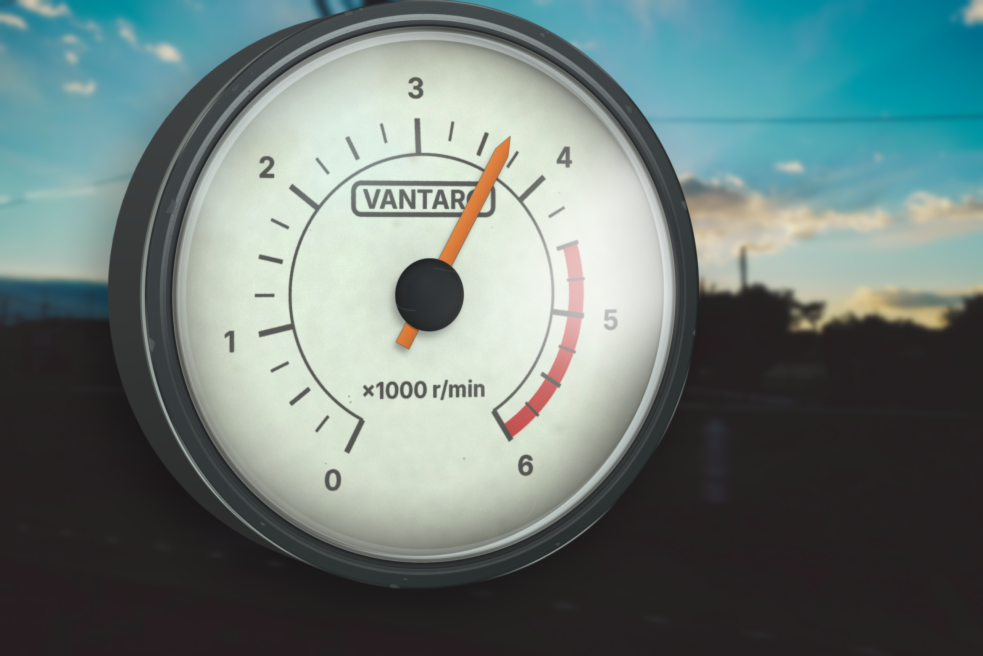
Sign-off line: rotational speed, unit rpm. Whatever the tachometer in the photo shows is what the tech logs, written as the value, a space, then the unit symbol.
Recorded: 3625 rpm
